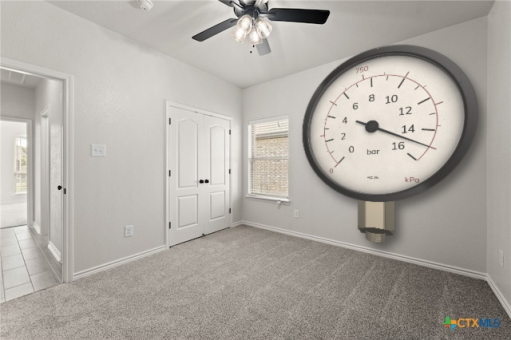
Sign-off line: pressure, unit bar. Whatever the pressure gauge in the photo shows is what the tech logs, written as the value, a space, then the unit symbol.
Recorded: 15 bar
